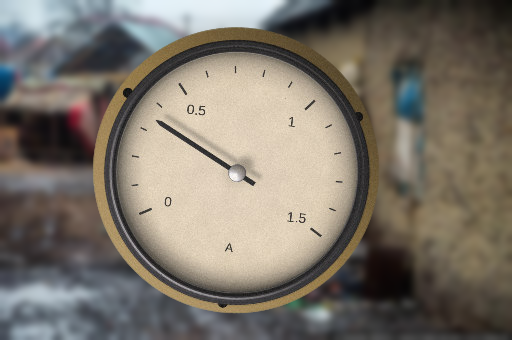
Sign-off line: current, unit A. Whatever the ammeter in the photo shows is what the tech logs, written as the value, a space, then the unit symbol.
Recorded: 0.35 A
